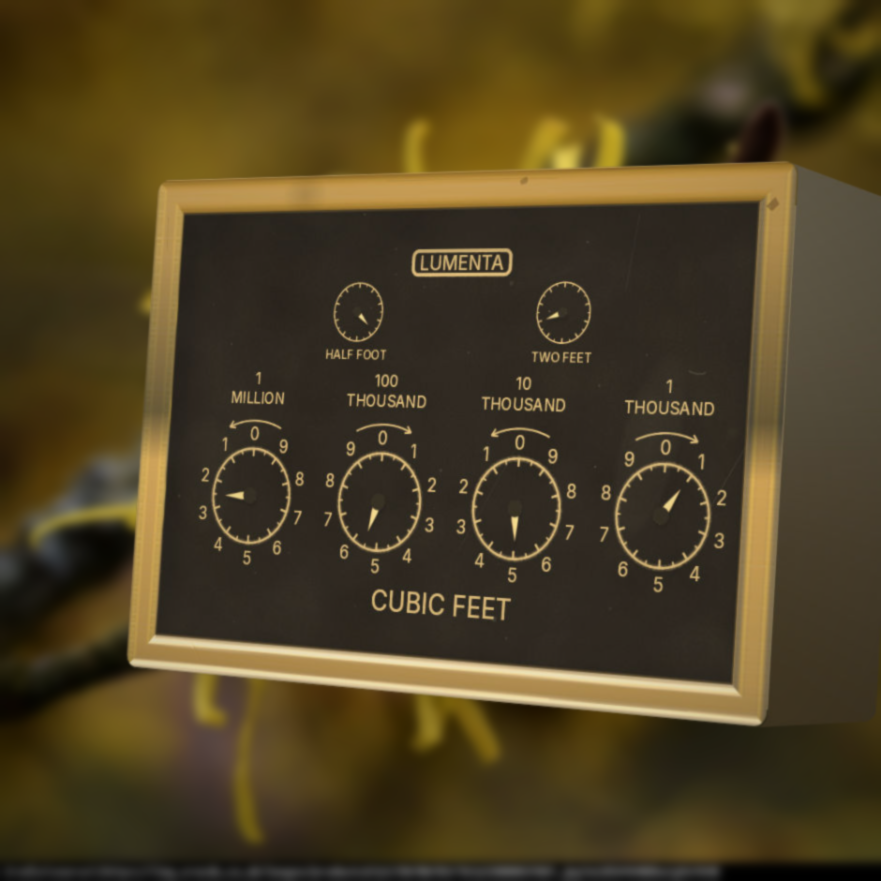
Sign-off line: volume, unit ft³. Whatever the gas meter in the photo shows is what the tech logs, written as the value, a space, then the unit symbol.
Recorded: 255100 ft³
